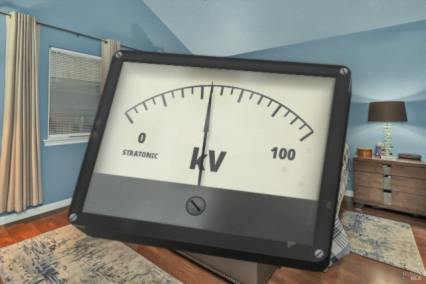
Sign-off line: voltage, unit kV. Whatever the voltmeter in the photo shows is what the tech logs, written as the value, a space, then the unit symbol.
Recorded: 45 kV
